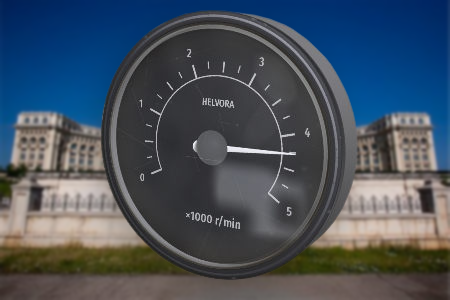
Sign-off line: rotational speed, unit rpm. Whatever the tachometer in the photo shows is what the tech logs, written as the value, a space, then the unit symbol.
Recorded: 4250 rpm
